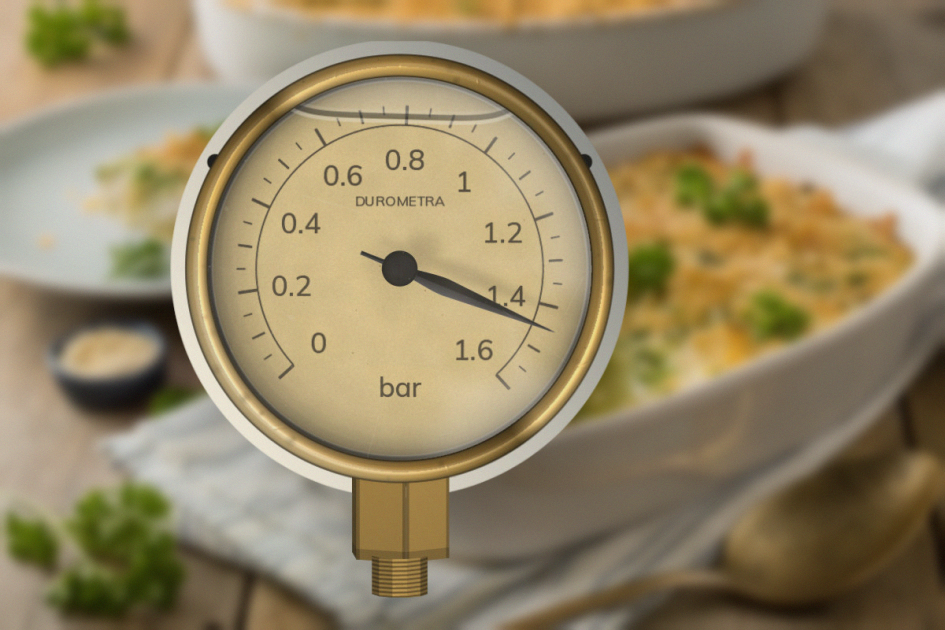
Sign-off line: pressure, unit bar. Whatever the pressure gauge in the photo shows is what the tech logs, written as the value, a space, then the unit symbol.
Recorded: 1.45 bar
